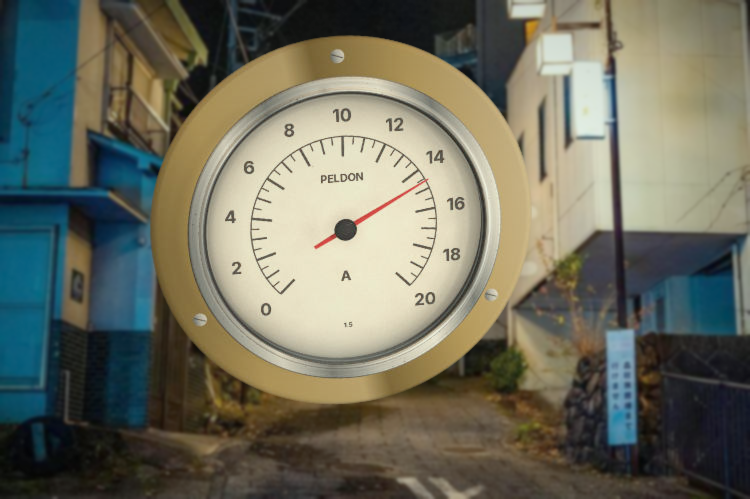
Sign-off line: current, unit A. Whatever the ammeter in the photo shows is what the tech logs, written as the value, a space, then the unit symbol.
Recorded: 14.5 A
